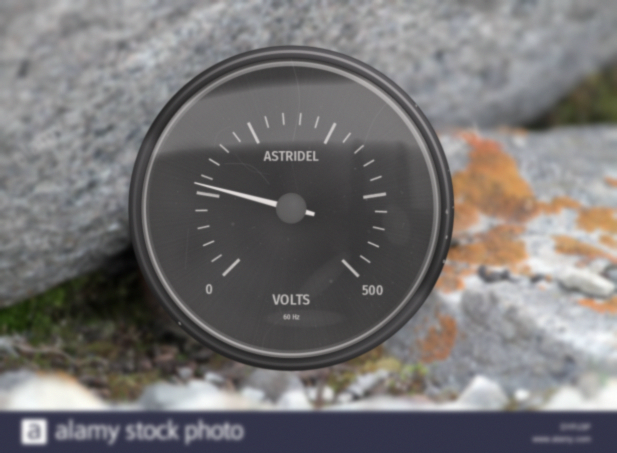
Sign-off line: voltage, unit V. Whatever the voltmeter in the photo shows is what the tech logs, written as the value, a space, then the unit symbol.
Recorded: 110 V
